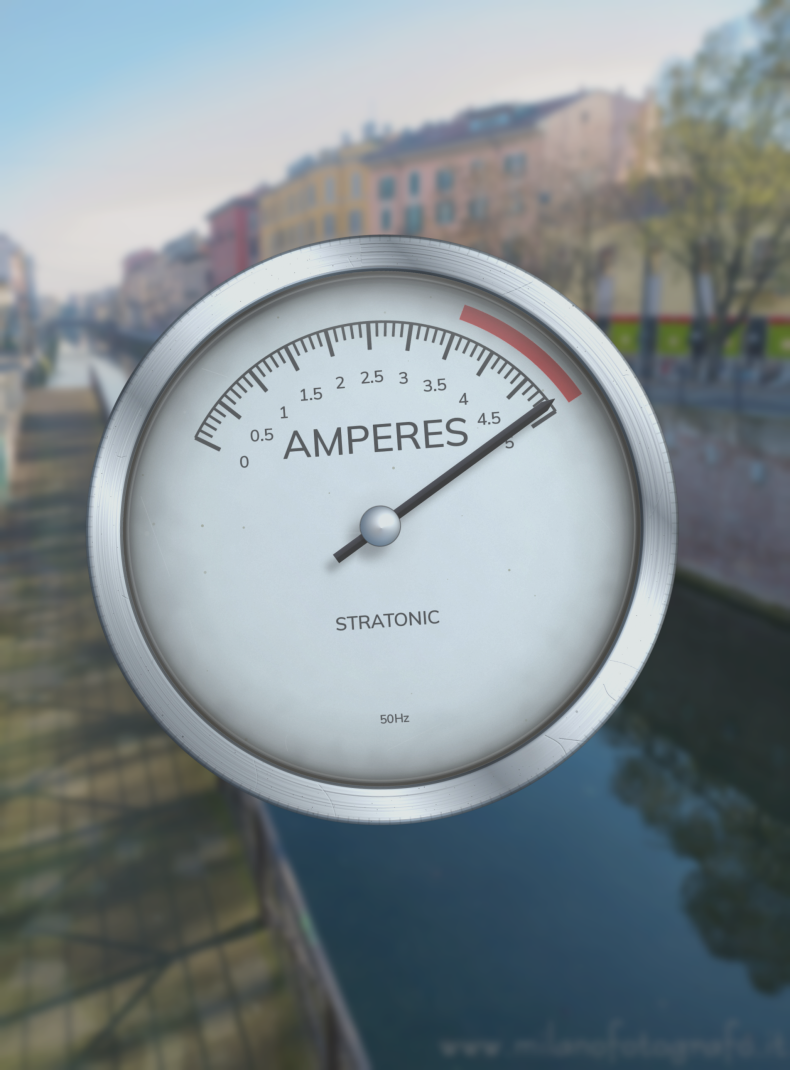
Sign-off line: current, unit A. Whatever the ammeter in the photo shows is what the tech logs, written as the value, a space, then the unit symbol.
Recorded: 4.9 A
